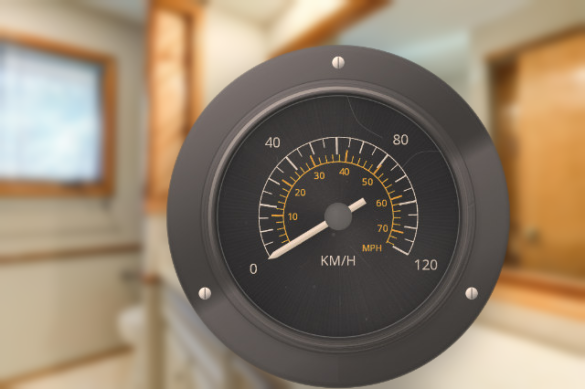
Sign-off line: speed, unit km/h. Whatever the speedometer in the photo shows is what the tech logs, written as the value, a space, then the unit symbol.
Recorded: 0 km/h
